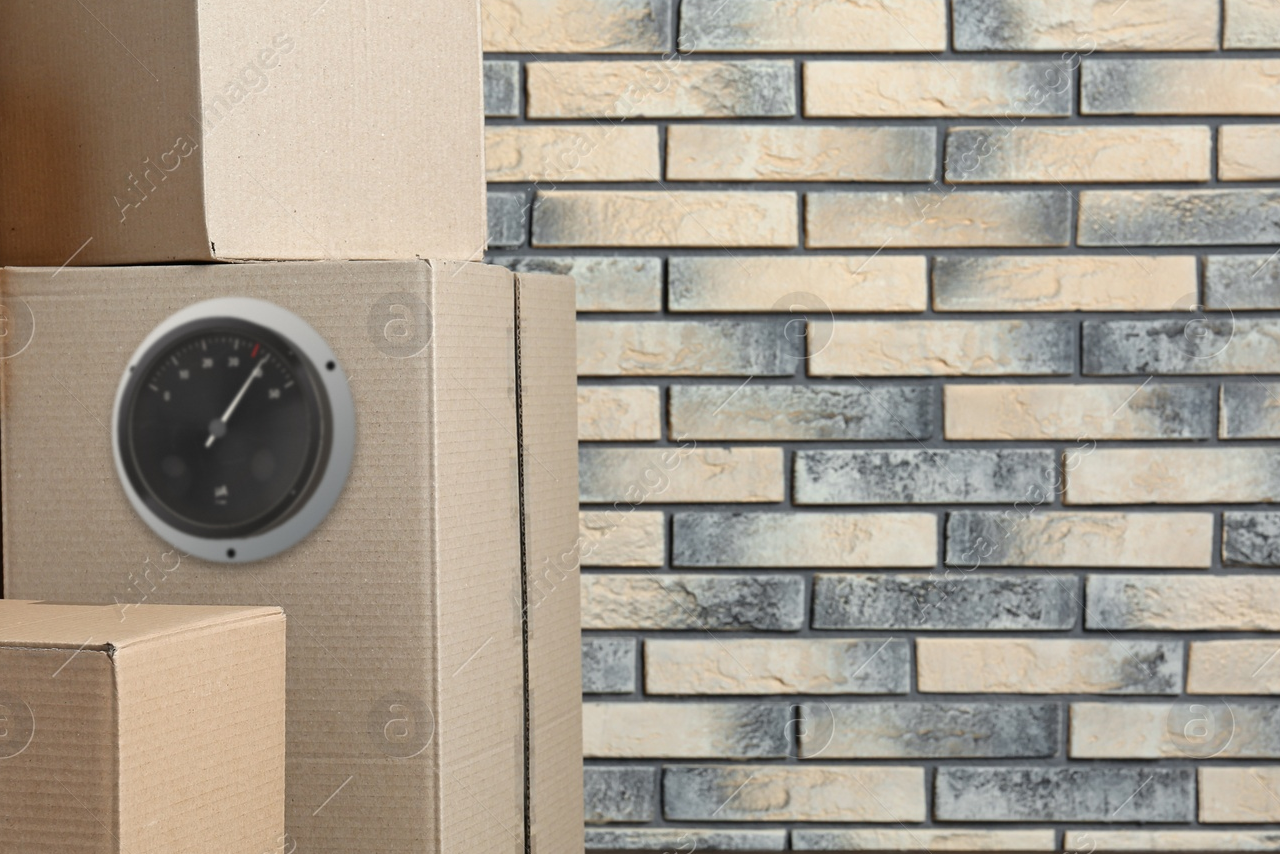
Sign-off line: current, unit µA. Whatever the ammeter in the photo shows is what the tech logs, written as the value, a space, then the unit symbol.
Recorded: 40 µA
